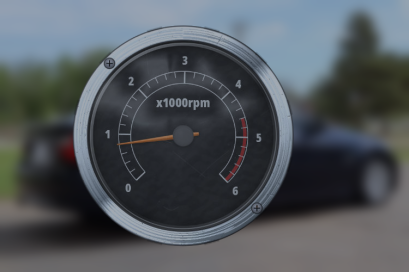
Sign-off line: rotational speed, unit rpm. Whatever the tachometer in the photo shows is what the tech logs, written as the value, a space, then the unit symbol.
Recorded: 800 rpm
